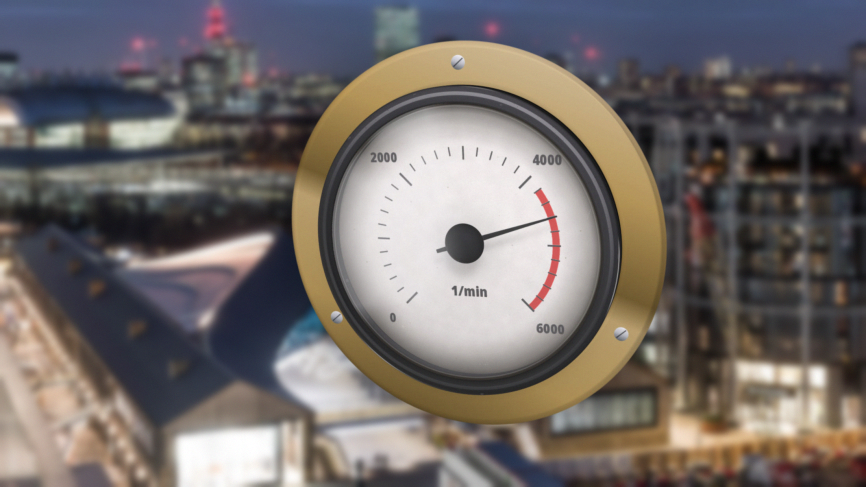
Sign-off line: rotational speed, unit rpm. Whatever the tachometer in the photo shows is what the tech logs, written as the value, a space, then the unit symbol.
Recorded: 4600 rpm
